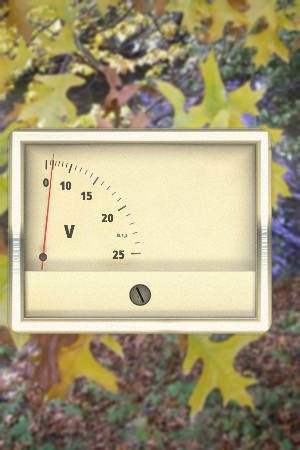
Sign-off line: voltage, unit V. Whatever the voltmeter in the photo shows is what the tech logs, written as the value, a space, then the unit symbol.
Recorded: 5 V
